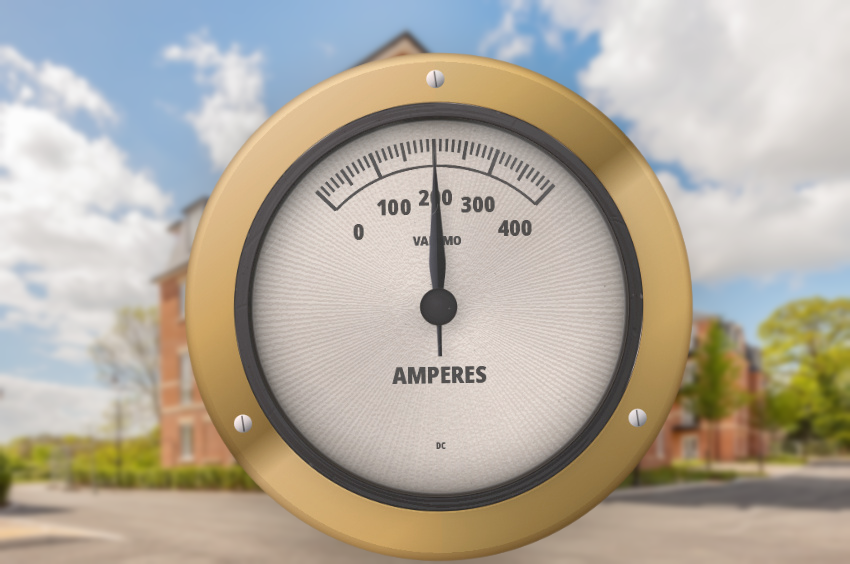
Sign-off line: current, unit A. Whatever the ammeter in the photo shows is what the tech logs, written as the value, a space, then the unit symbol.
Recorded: 200 A
